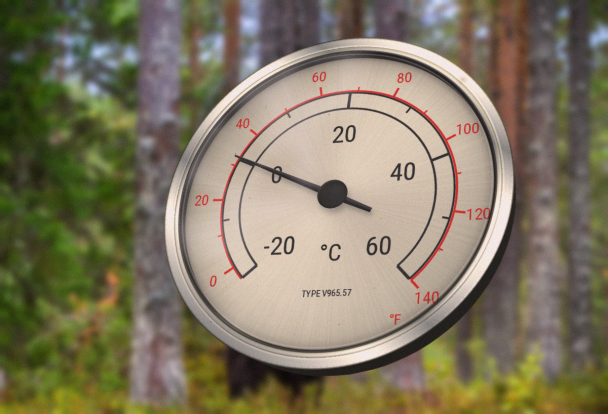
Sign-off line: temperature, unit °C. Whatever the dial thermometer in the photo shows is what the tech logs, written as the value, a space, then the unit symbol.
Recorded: 0 °C
